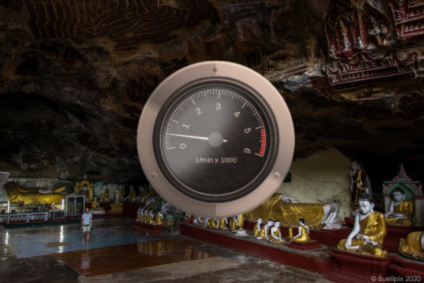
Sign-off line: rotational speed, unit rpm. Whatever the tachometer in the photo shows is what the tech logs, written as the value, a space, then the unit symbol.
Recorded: 500 rpm
